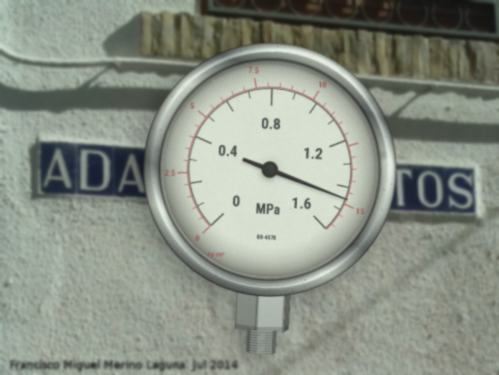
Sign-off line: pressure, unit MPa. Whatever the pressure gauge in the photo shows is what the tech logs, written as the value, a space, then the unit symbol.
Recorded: 1.45 MPa
